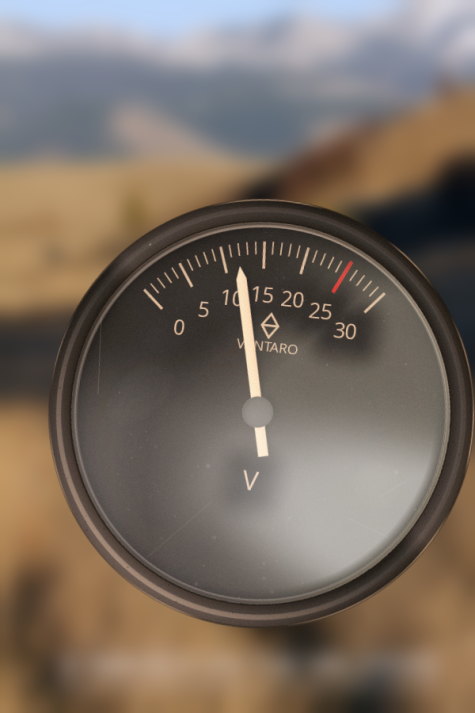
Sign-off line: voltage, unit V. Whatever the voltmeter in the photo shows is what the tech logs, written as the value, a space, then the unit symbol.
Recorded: 12 V
